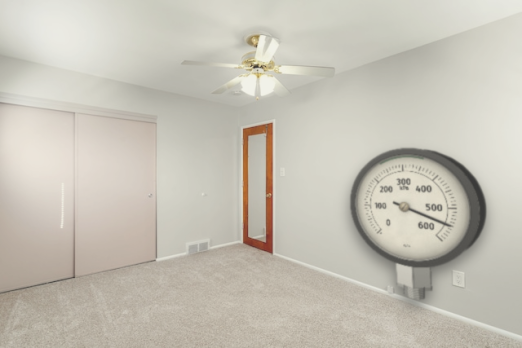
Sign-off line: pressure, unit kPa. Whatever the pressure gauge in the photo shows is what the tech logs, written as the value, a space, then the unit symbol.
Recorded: 550 kPa
